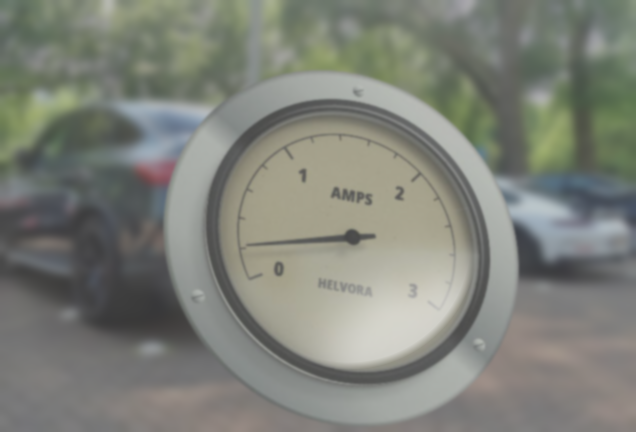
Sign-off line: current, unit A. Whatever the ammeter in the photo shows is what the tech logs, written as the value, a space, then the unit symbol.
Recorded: 0.2 A
